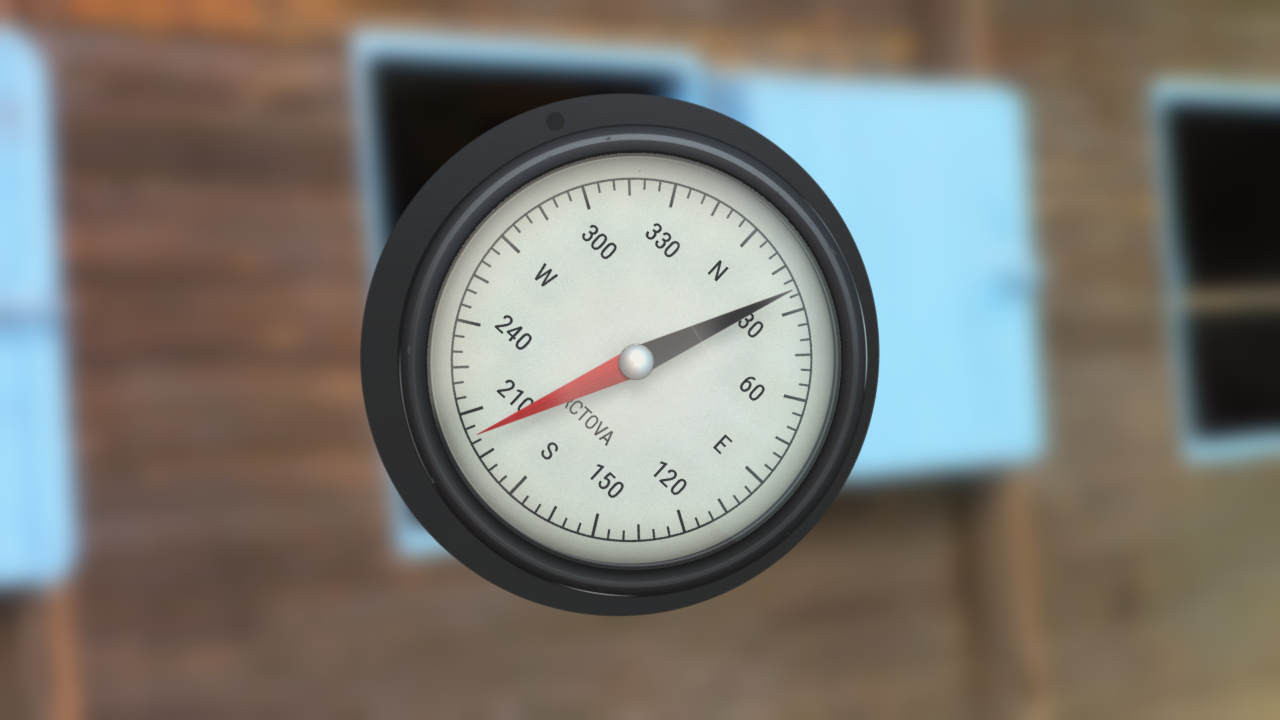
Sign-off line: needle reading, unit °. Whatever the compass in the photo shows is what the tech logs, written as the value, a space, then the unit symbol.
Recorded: 202.5 °
